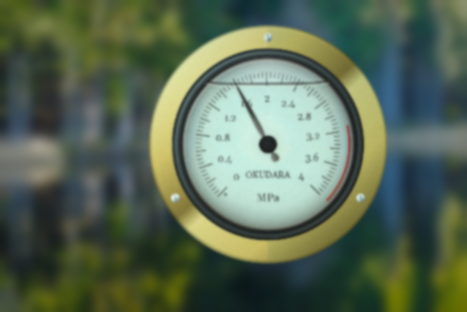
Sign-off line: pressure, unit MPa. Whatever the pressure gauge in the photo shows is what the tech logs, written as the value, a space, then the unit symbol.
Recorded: 1.6 MPa
